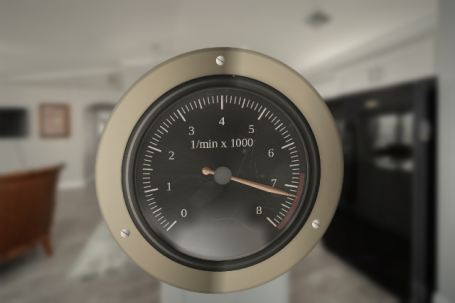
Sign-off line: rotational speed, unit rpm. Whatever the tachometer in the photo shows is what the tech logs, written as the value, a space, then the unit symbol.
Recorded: 7200 rpm
